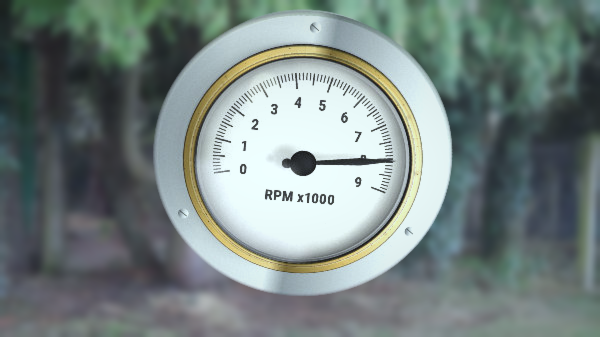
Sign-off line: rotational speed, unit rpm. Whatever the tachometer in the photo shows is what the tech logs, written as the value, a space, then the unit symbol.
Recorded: 8000 rpm
